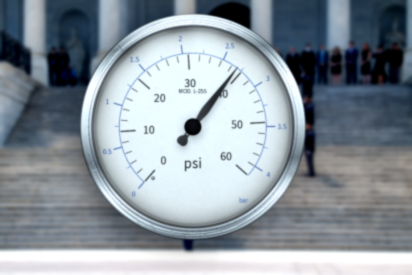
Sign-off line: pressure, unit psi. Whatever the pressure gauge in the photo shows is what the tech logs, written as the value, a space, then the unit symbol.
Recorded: 39 psi
